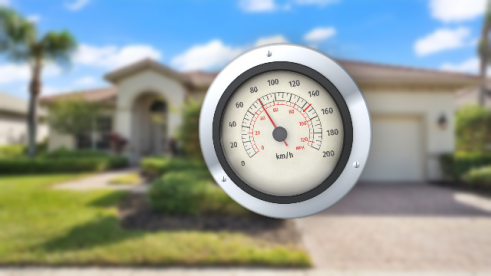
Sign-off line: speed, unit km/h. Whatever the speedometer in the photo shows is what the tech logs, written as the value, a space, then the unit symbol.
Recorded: 80 km/h
